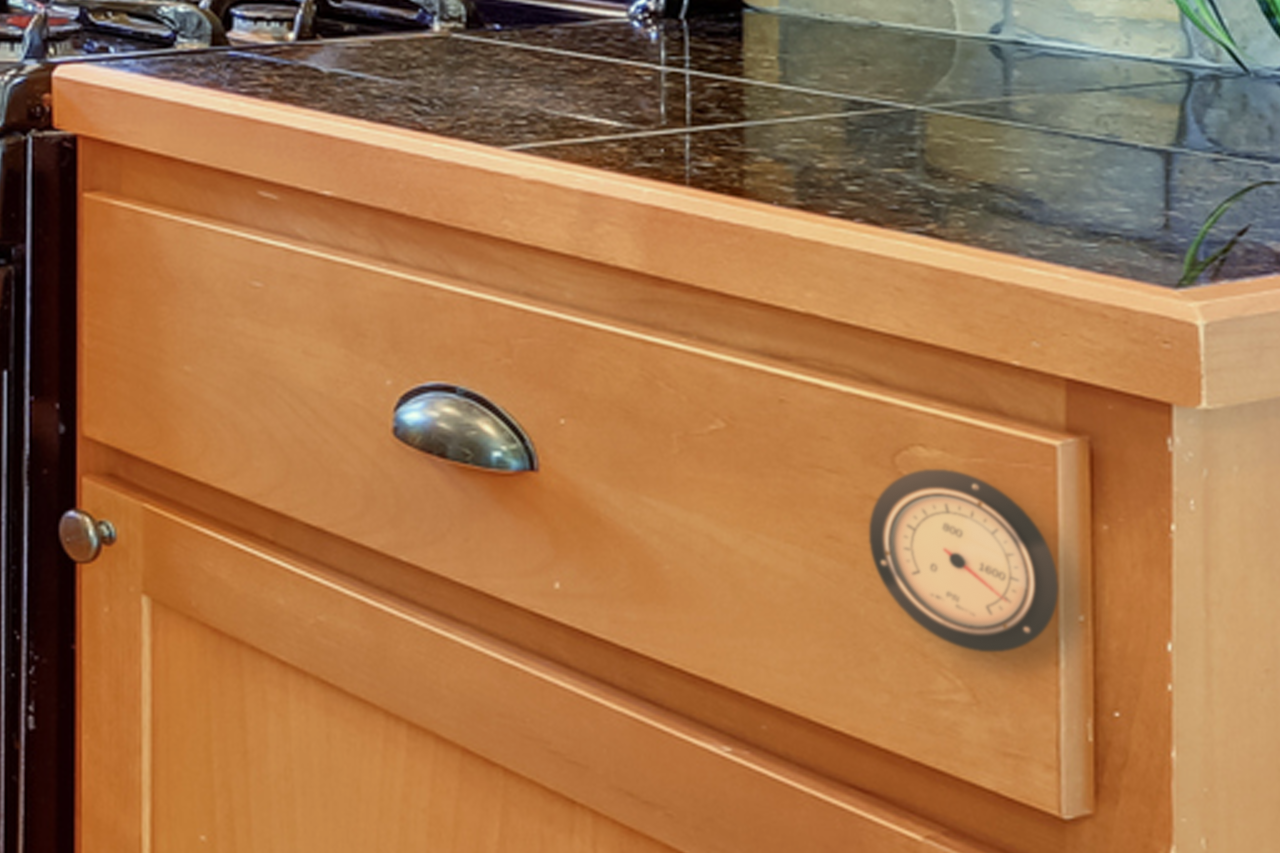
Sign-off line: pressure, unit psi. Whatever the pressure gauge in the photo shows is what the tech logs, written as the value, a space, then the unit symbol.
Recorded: 1800 psi
